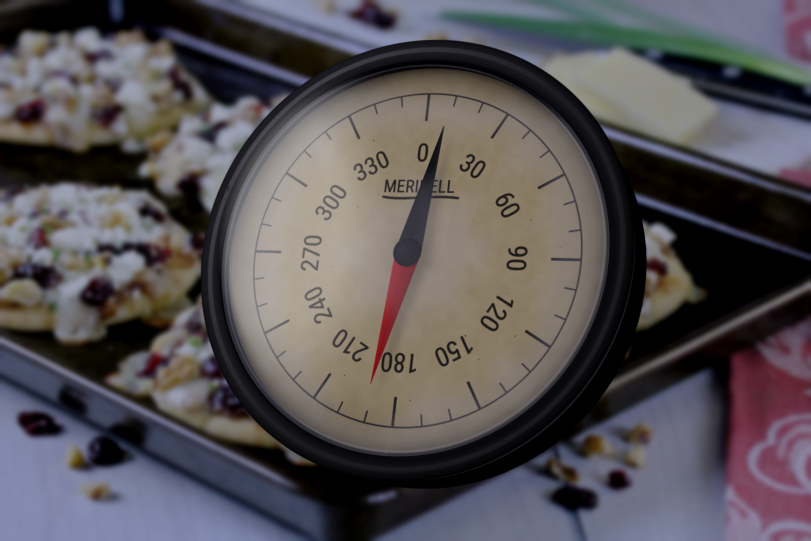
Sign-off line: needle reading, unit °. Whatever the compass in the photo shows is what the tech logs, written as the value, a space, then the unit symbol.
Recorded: 190 °
